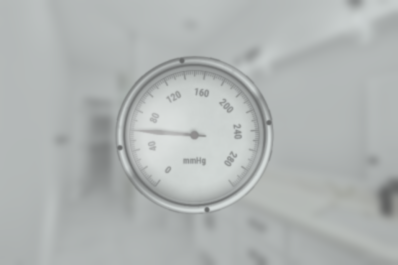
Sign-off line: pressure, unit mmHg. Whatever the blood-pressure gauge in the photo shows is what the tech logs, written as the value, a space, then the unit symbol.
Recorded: 60 mmHg
